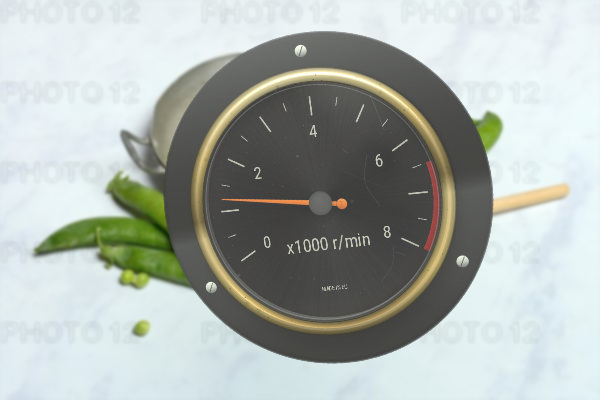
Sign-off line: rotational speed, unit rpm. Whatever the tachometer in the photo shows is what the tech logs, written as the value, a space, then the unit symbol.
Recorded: 1250 rpm
